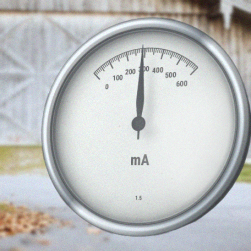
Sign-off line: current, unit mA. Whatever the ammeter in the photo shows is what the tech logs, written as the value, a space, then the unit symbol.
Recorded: 300 mA
